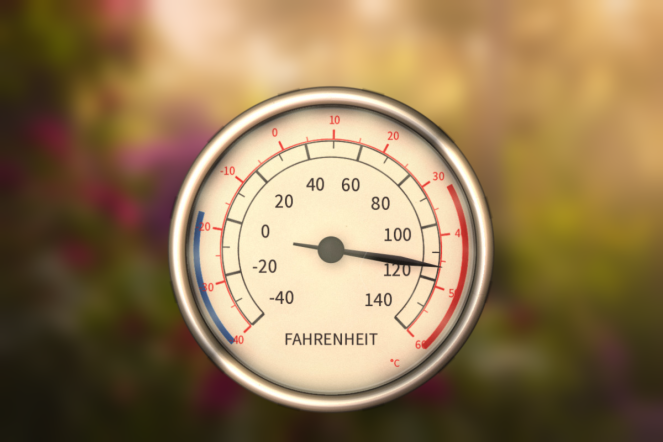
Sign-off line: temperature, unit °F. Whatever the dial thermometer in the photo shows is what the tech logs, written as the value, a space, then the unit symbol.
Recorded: 115 °F
